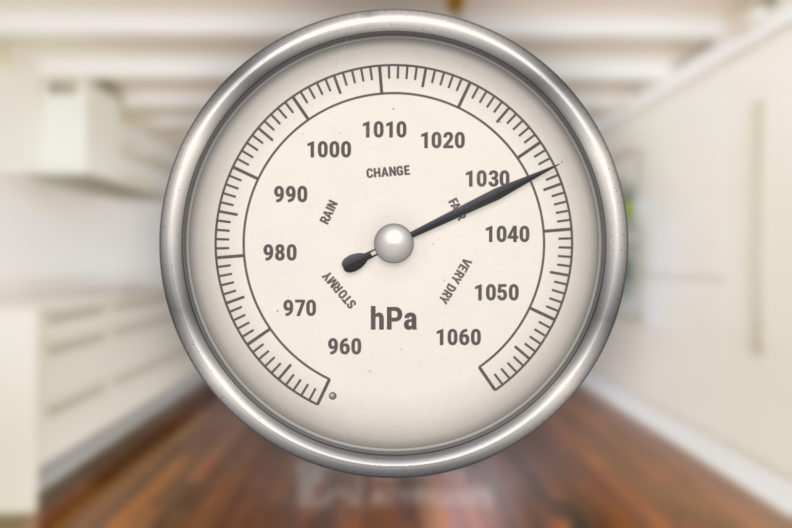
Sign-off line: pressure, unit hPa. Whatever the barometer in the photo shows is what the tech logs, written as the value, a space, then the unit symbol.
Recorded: 1033 hPa
